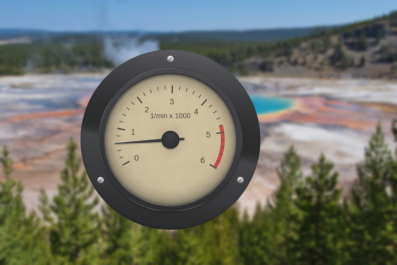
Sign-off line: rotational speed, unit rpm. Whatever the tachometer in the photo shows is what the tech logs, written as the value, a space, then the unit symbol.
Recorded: 600 rpm
